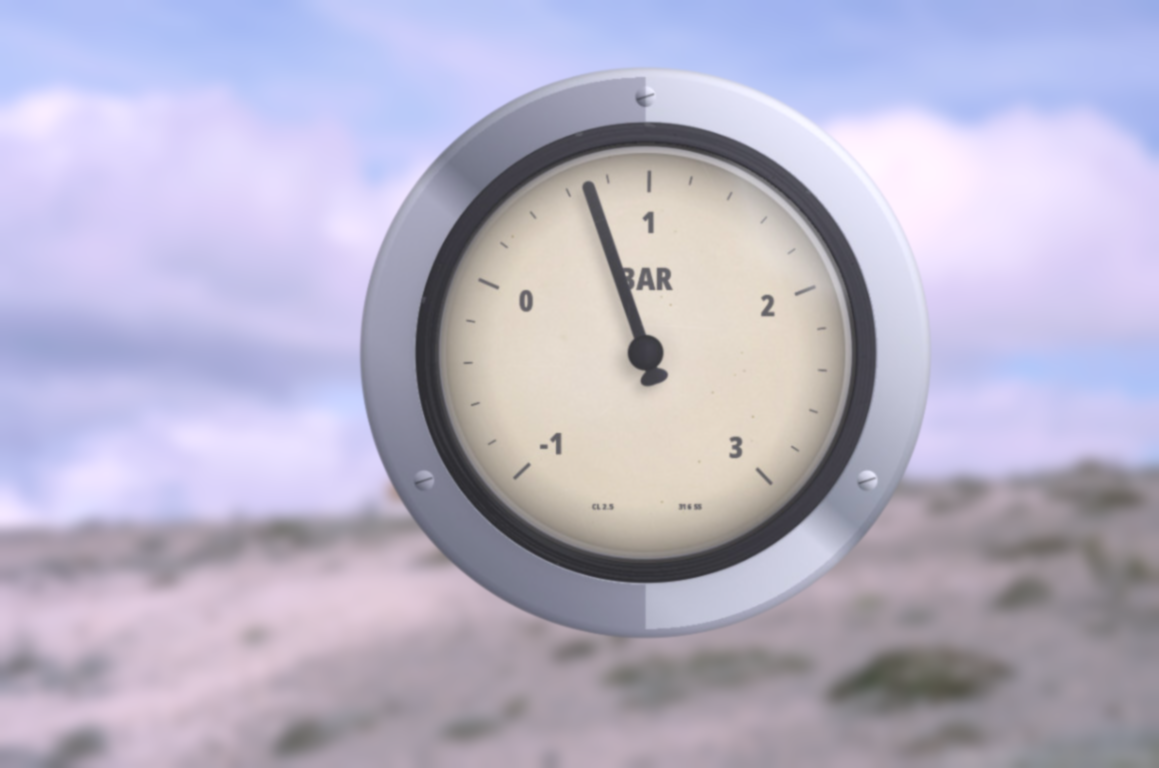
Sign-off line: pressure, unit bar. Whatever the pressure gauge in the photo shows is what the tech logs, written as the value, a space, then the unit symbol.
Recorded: 0.7 bar
